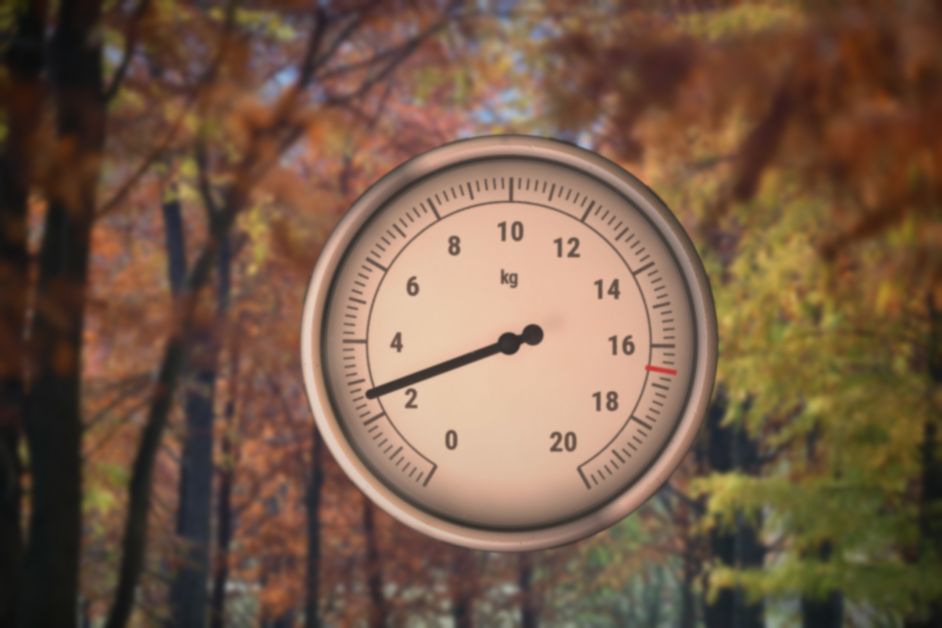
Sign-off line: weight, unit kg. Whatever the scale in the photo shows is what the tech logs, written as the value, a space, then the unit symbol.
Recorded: 2.6 kg
